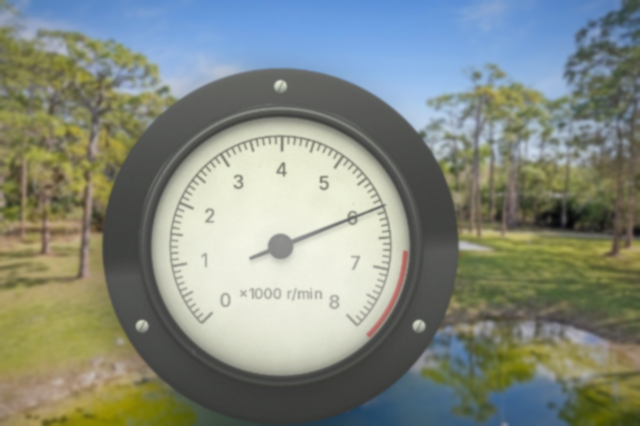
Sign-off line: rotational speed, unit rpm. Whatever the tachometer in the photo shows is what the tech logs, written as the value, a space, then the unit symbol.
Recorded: 6000 rpm
